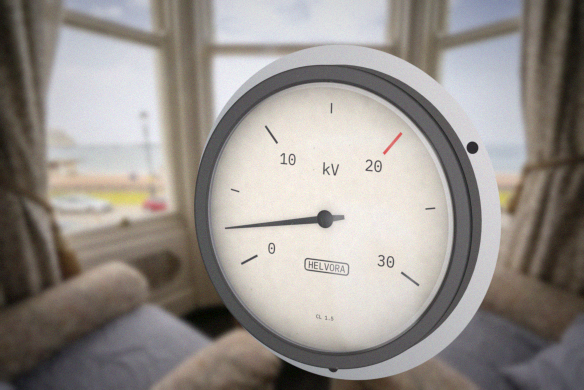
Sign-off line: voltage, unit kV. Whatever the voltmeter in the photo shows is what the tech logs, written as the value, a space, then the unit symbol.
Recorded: 2.5 kV
